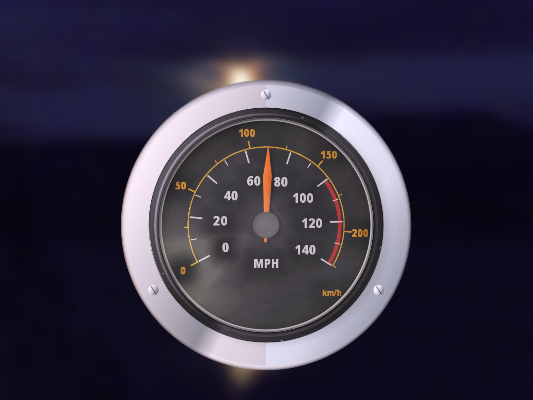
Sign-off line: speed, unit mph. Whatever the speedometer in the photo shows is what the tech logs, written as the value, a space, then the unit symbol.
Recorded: 70 mph
